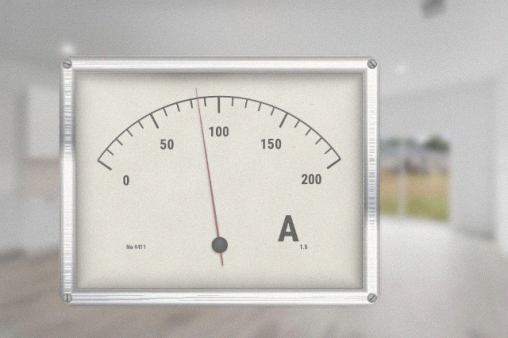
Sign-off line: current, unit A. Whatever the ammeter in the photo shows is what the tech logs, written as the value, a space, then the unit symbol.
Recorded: 85 A
